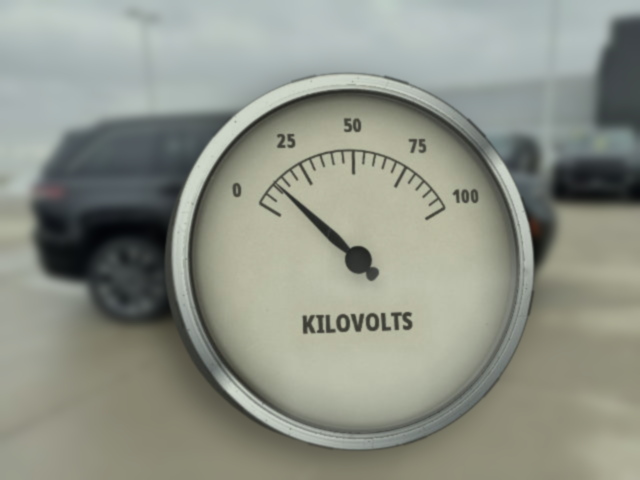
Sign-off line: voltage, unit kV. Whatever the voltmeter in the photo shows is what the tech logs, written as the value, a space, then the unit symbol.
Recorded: 10 kV
